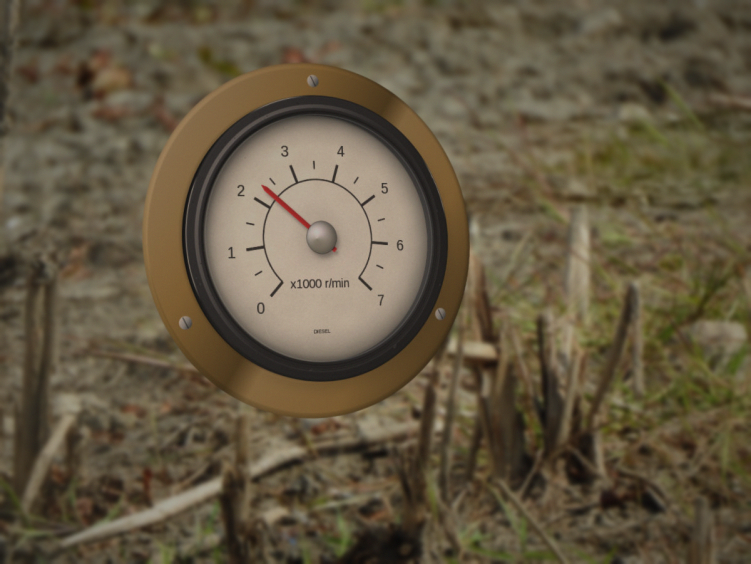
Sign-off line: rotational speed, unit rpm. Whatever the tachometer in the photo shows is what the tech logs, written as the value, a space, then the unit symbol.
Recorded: 2250 rpm
